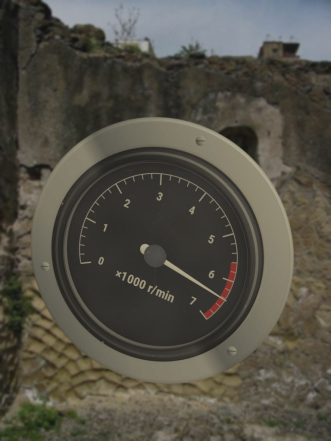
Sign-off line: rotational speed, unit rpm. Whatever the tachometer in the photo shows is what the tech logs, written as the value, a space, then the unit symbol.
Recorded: 6400 rpm
